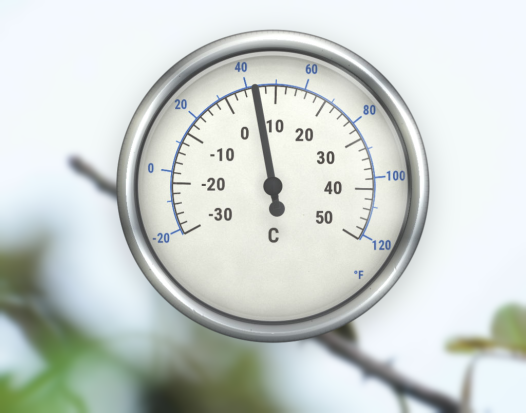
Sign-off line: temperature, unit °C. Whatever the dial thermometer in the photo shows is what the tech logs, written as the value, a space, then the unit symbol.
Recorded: 6 °C
